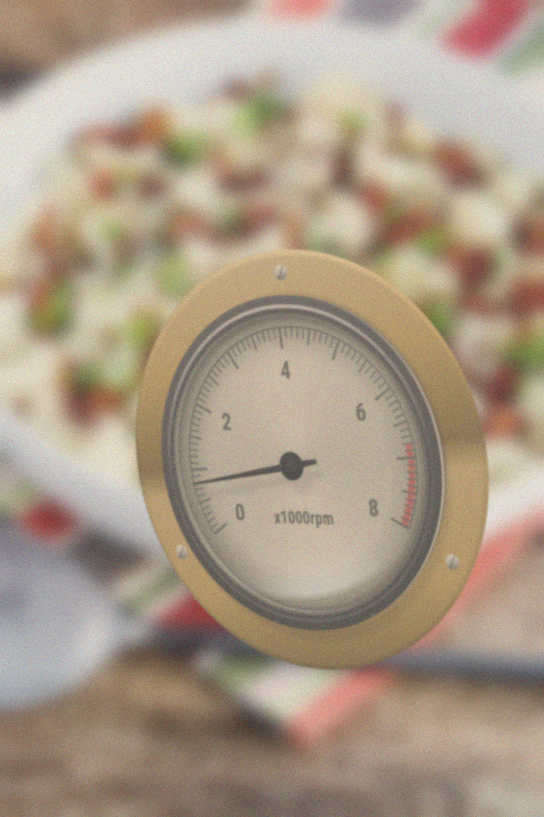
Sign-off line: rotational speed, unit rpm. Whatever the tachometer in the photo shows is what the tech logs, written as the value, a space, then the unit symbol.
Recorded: 800 rpm
